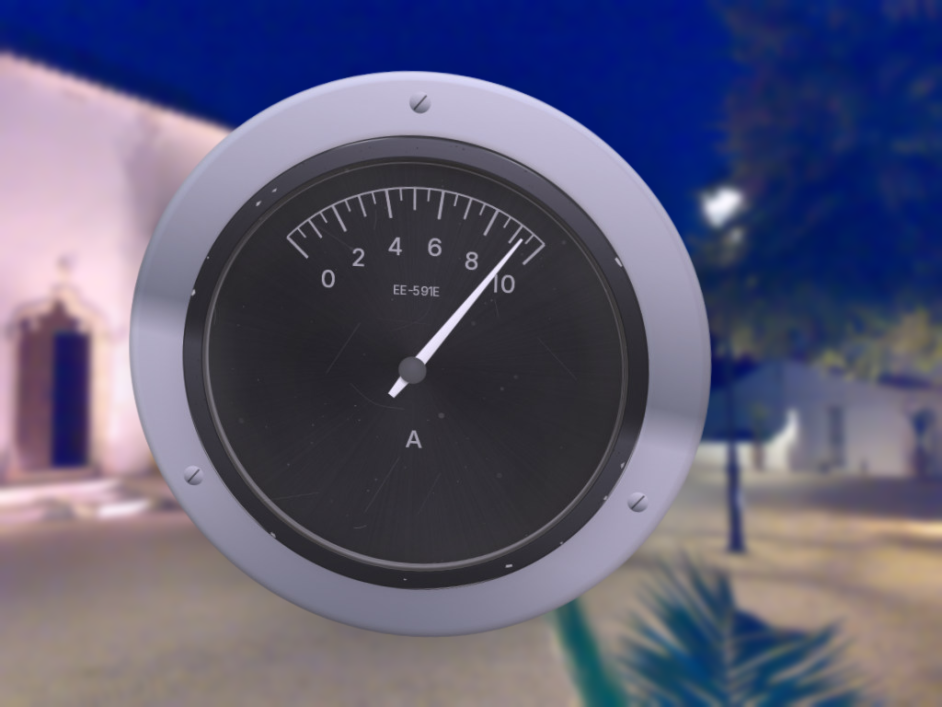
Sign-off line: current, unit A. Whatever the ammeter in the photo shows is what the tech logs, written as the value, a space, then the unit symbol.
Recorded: 9.25 A
